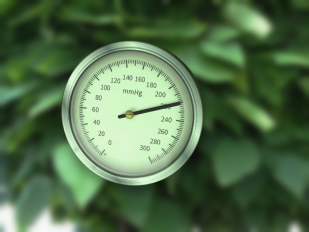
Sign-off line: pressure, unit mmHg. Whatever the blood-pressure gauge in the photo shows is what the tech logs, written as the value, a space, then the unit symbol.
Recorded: 220 mmHg
